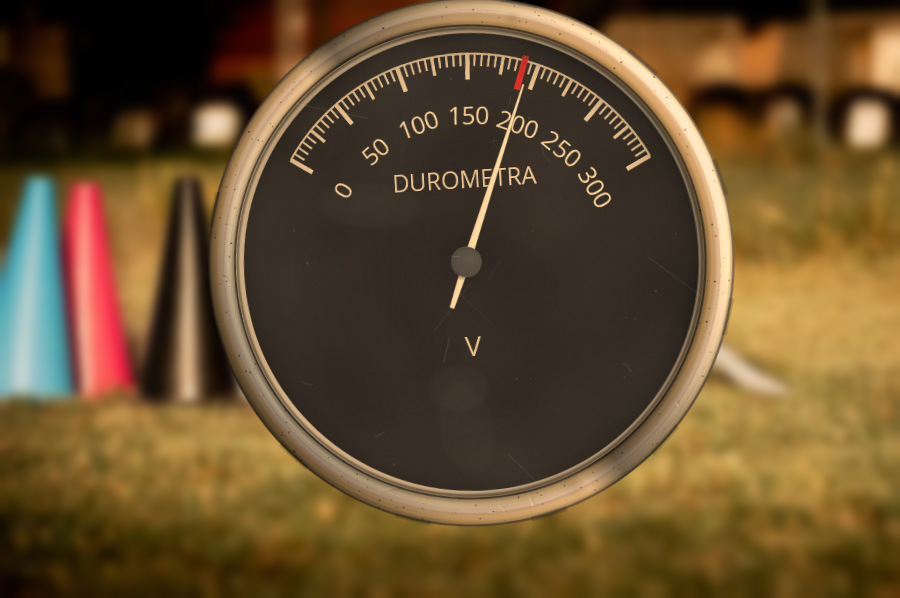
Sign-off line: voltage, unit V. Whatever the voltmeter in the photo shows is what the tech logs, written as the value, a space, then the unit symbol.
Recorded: 195 V
